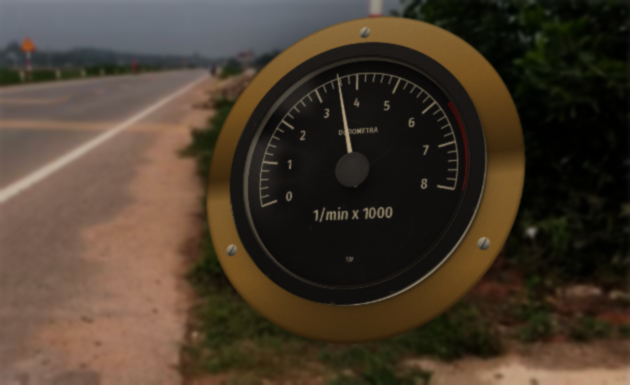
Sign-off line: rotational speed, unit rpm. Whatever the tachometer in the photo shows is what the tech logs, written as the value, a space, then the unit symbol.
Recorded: 3600 rpm
